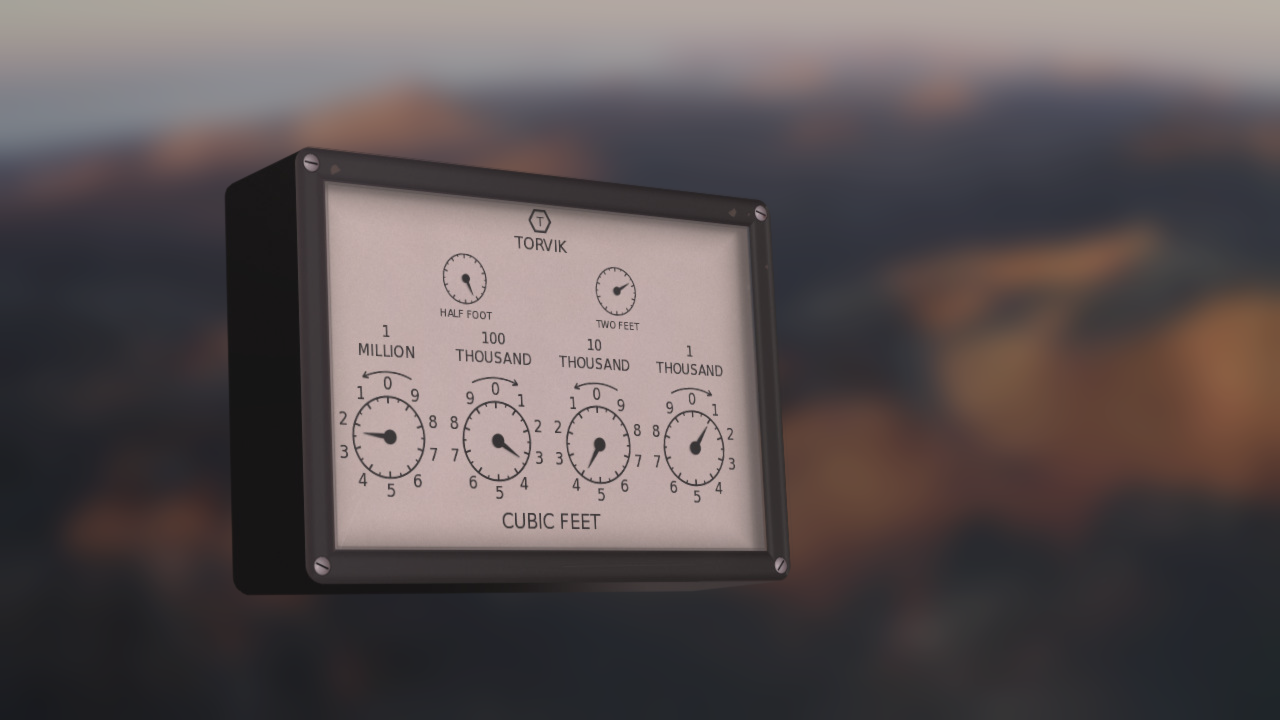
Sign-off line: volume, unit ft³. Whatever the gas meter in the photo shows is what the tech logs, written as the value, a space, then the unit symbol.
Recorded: 234100 ft³
